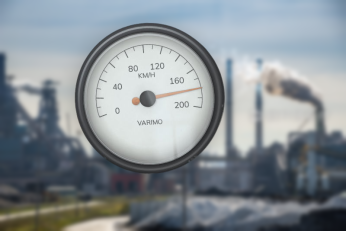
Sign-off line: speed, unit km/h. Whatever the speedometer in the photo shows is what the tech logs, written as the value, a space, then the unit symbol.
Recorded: 180 km/h
